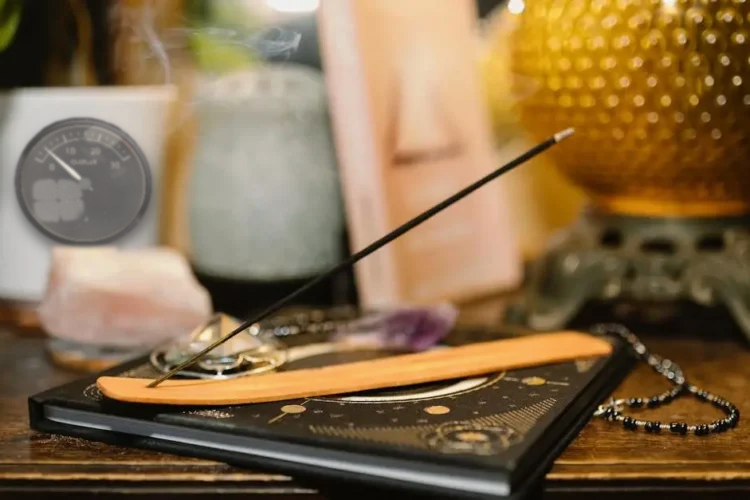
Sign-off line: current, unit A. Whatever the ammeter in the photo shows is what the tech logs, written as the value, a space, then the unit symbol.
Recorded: 4 A
